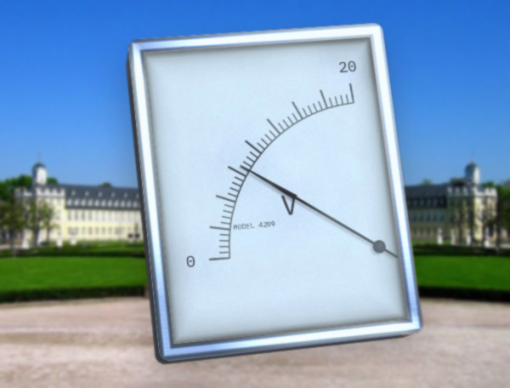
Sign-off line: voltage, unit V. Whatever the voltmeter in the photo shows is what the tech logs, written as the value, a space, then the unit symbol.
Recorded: 8 V
